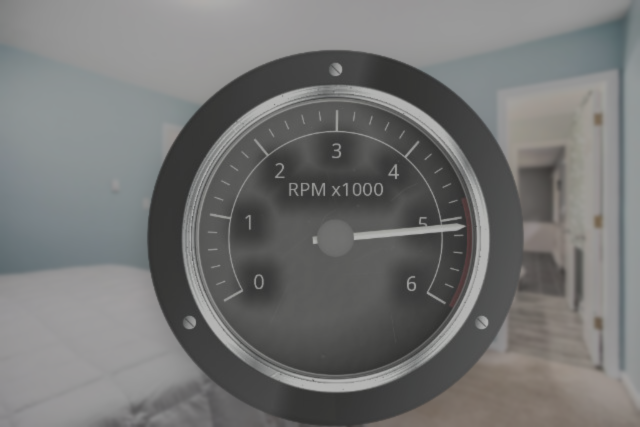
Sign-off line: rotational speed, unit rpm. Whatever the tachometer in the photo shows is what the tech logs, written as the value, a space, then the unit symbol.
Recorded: 5100 rpm
